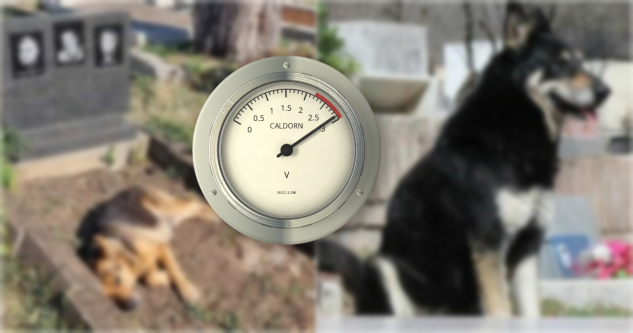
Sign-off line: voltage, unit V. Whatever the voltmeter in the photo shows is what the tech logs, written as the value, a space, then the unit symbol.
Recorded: 2.9 V
